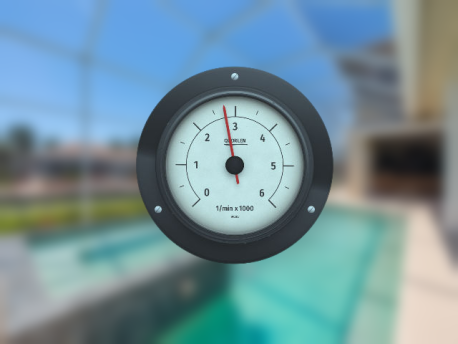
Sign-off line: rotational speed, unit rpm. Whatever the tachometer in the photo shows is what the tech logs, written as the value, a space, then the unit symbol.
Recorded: 2750 rpm
